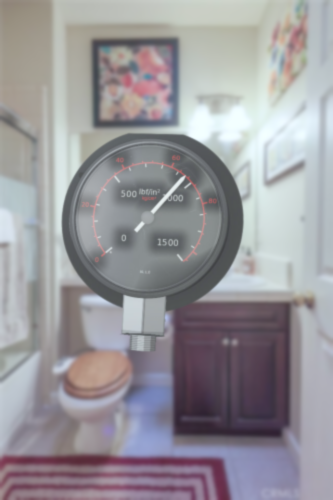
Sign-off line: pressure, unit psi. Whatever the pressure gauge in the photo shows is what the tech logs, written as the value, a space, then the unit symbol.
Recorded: 950 psi
